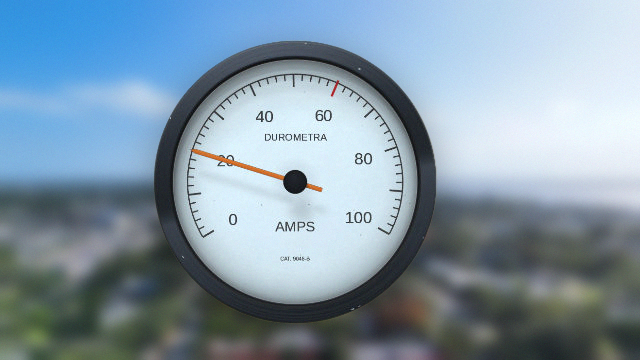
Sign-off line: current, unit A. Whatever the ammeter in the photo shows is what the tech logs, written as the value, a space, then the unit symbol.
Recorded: 20 A
